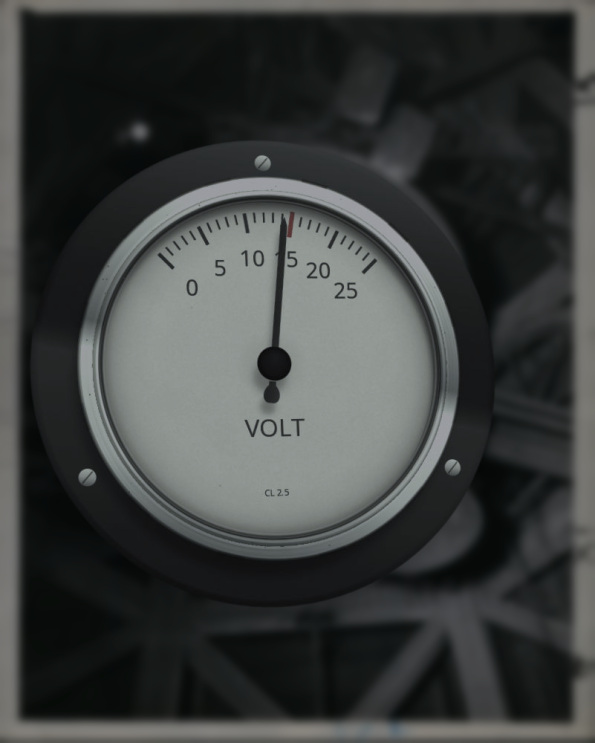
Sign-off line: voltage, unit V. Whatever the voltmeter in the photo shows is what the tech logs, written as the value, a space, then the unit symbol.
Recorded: 14 V
